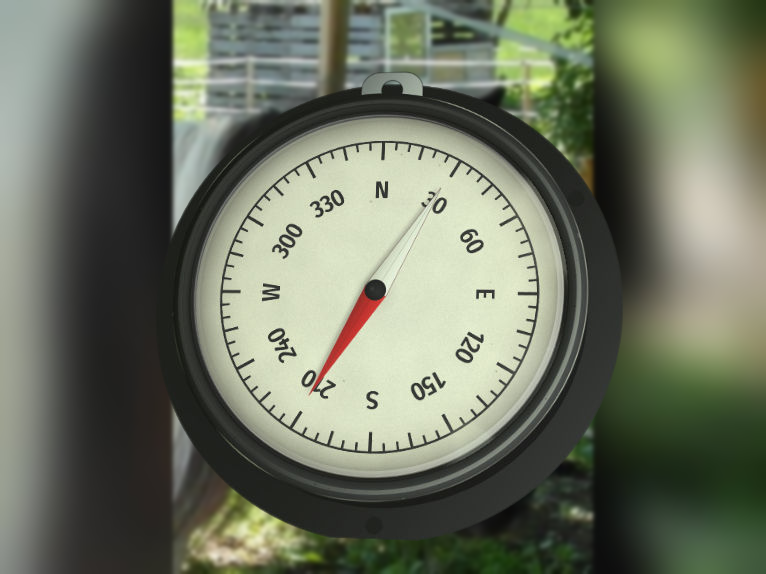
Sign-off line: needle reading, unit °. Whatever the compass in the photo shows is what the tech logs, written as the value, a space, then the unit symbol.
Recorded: 210 °
